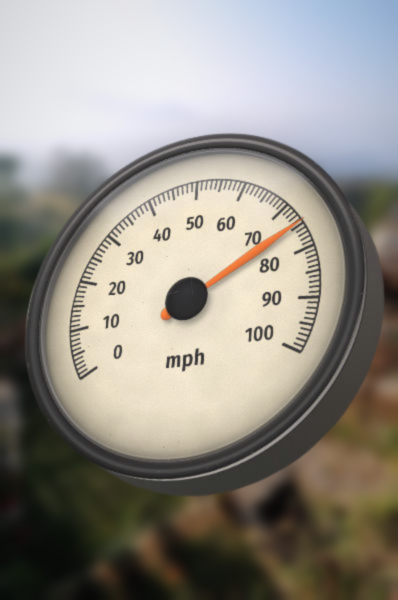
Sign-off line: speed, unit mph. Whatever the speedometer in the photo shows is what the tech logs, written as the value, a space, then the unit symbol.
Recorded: 75 mph
